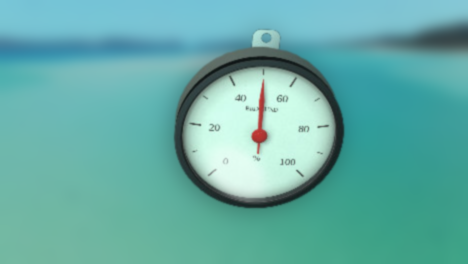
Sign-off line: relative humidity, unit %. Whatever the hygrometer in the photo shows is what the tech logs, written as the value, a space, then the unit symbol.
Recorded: 50 %
